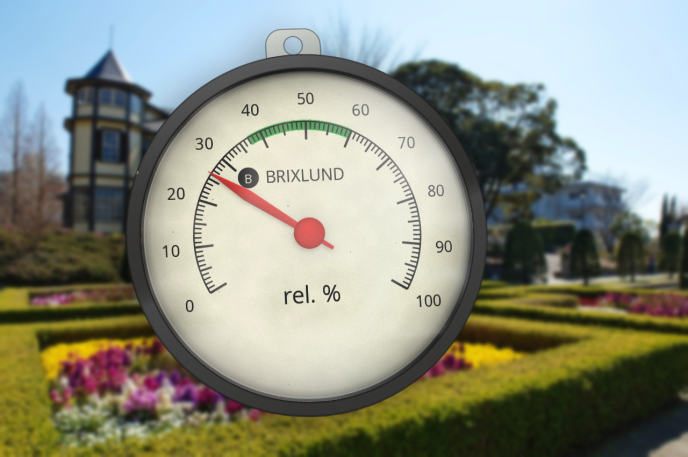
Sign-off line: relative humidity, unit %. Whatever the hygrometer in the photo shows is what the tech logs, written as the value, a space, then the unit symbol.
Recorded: 26 %
